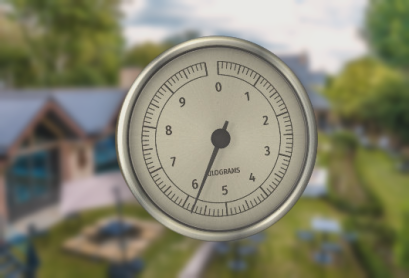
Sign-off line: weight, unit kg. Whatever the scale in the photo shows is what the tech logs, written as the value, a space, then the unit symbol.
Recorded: 5.8 kg
